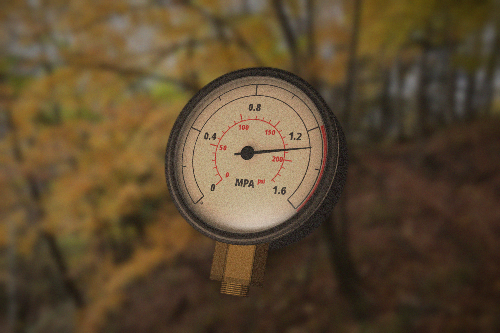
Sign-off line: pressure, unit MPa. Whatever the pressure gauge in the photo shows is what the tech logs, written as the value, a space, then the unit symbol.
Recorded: 1.3 MPa
